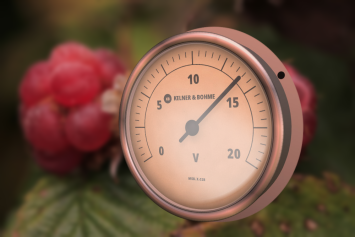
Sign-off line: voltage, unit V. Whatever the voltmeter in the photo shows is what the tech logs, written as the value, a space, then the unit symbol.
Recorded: 14 V
